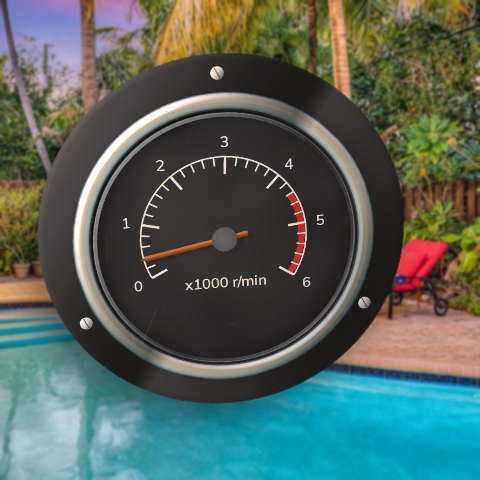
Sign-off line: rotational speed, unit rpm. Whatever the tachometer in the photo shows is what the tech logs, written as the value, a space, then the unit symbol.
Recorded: 400 rpm
